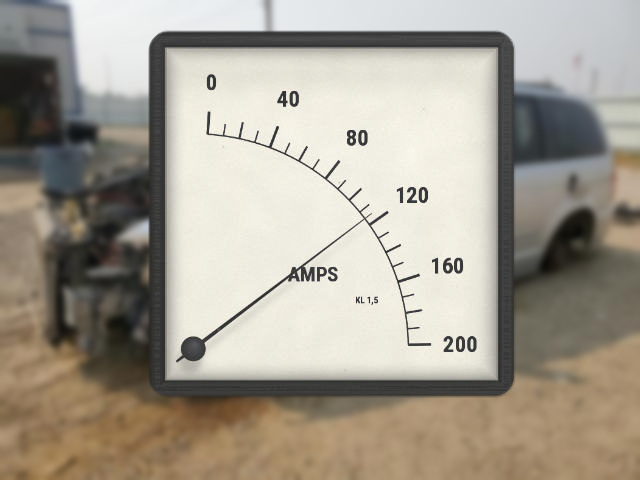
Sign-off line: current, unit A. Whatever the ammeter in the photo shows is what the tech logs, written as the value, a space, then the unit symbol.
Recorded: 115 A
